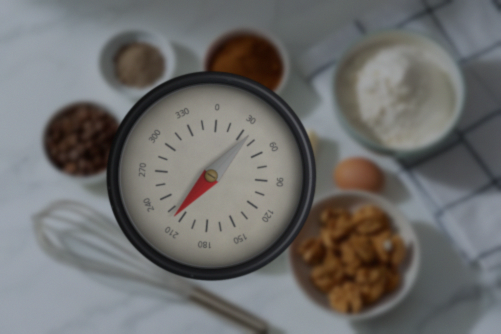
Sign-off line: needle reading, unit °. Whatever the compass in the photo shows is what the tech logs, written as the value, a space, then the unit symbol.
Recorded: 217.5 °
